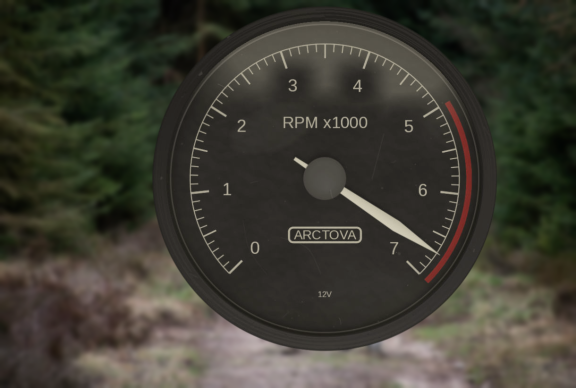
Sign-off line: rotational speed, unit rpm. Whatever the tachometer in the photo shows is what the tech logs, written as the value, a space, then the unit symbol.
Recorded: 6700 rpm
